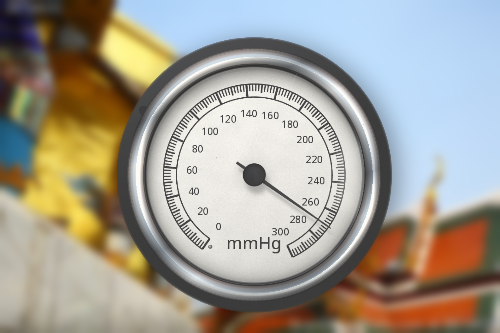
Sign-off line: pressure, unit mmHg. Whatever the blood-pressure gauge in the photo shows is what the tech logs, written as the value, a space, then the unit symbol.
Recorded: 270 mmHg
